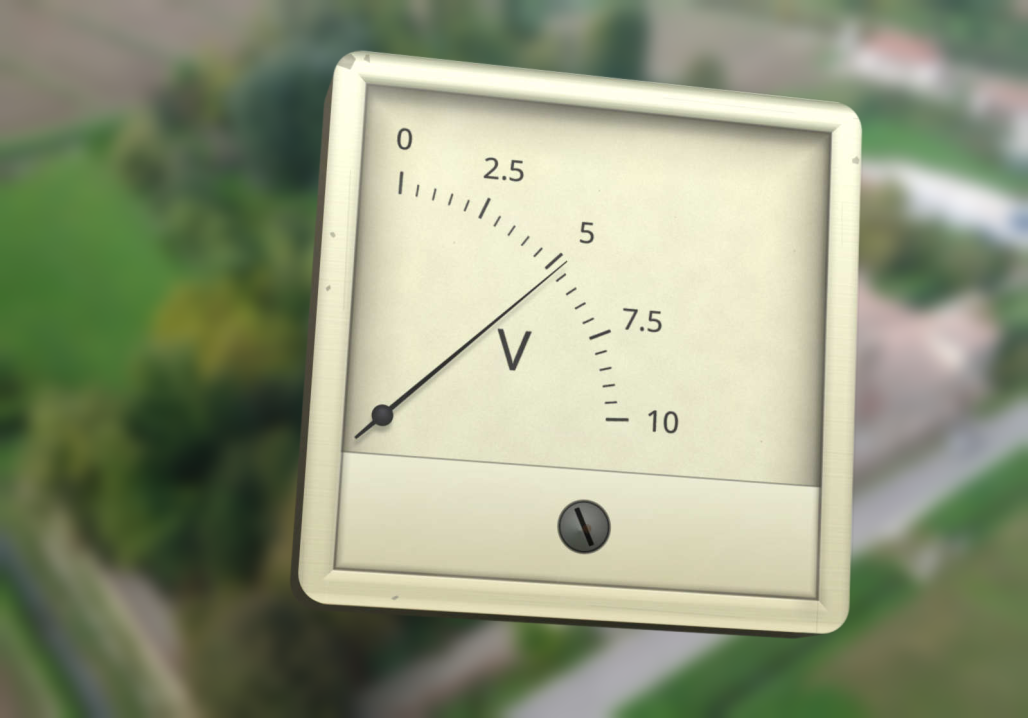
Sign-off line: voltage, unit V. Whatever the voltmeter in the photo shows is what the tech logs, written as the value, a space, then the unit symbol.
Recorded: 5.25 V
